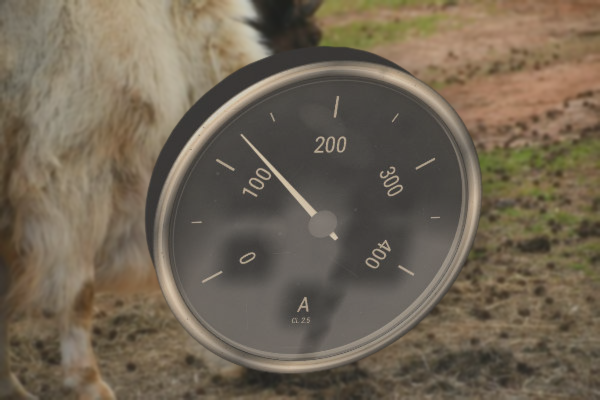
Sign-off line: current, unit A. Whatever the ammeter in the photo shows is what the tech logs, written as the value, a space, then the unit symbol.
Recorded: 125 A
